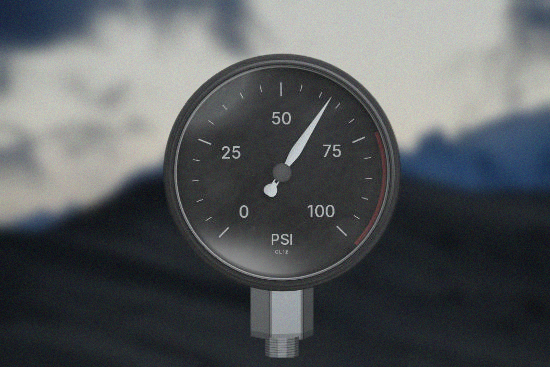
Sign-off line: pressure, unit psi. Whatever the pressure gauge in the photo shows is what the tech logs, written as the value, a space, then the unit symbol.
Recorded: 62.5 psi
